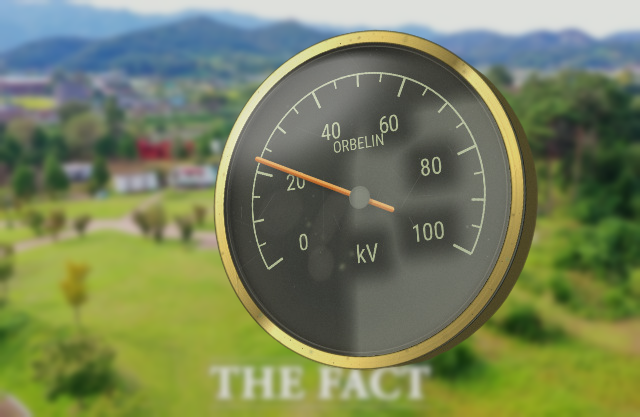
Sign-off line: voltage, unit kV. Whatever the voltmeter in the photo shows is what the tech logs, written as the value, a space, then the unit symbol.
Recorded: 22.5 kV
